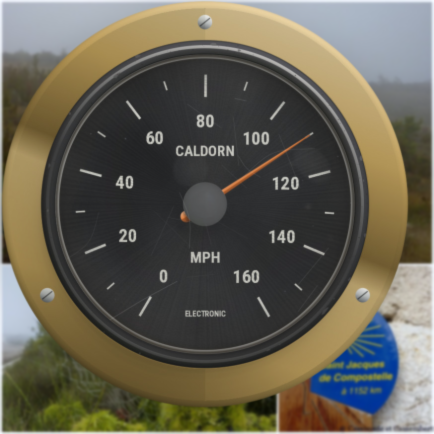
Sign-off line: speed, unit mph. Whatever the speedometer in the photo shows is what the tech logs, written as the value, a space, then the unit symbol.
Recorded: 110 mph
